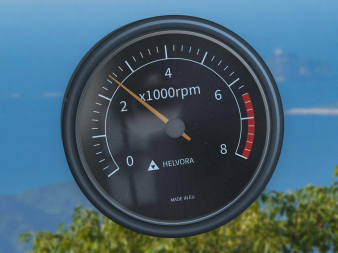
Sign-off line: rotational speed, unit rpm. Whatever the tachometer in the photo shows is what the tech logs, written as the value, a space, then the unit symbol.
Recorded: 2500 rpm
